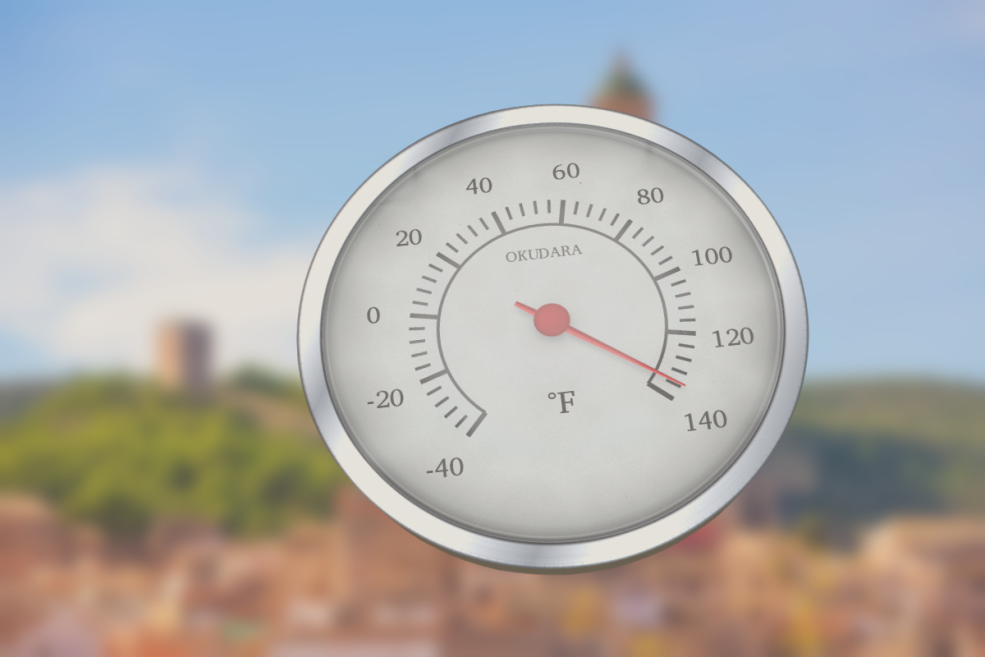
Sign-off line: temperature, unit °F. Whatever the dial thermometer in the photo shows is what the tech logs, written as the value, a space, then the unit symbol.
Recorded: 136 °F
